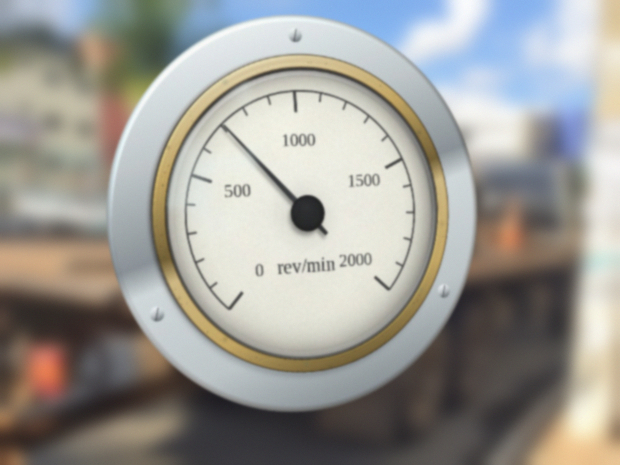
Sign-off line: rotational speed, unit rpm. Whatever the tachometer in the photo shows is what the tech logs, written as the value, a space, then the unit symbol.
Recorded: 700 rpm
